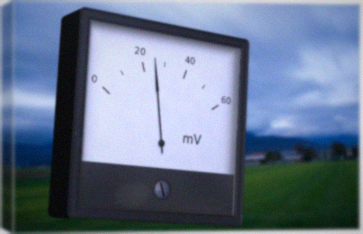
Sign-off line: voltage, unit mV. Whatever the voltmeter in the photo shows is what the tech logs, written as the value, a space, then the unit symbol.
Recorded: 25 mV
